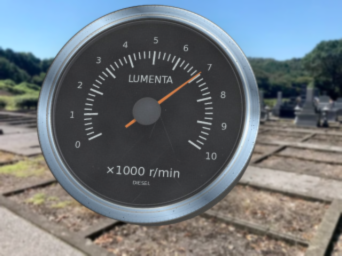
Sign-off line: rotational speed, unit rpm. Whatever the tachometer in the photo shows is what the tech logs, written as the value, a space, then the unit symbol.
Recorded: 7000 rpm
